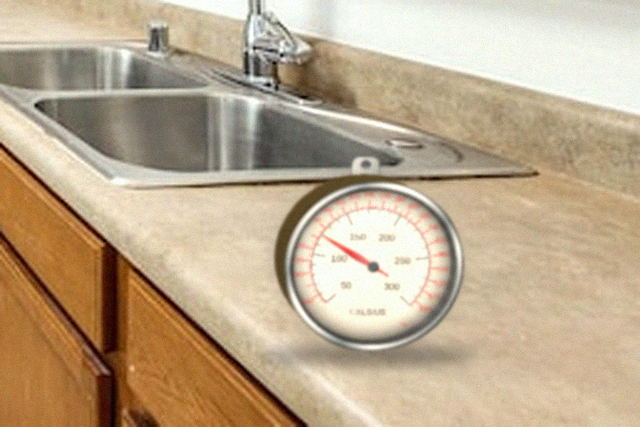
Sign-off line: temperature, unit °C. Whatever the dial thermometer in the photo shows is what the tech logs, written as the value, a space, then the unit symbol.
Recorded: 120 °C
